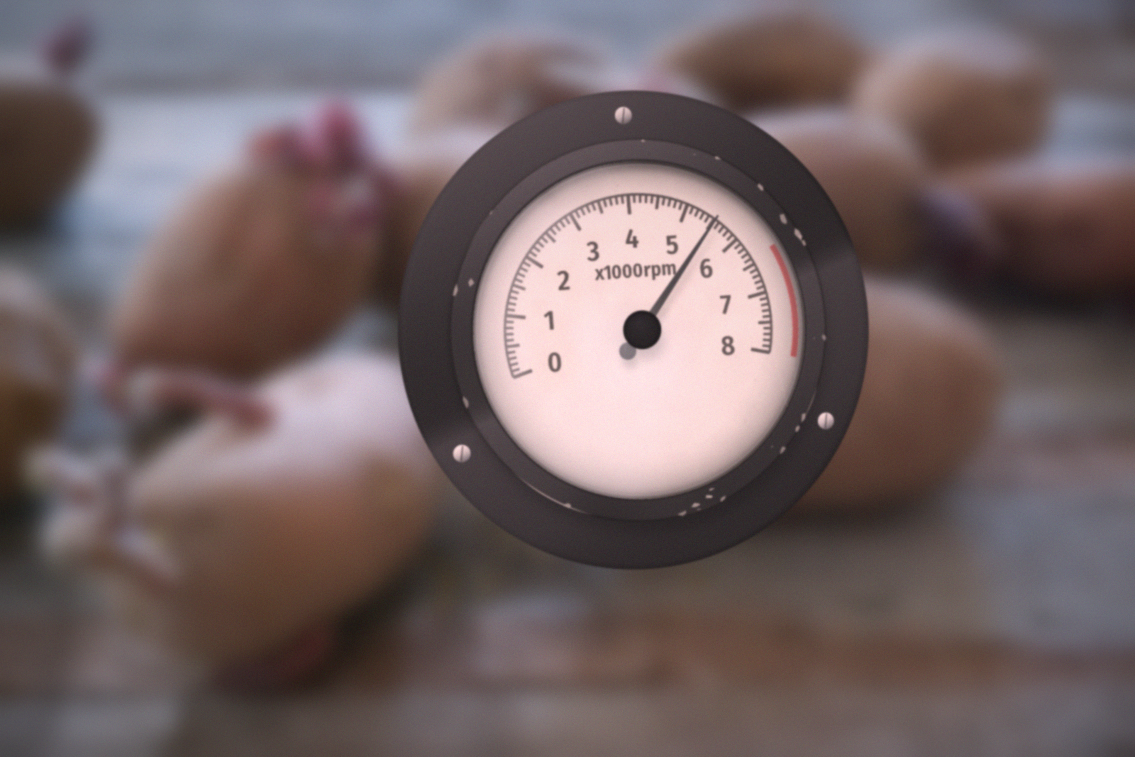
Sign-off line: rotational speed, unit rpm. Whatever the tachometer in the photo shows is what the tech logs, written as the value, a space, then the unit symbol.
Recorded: 5500 rpm
